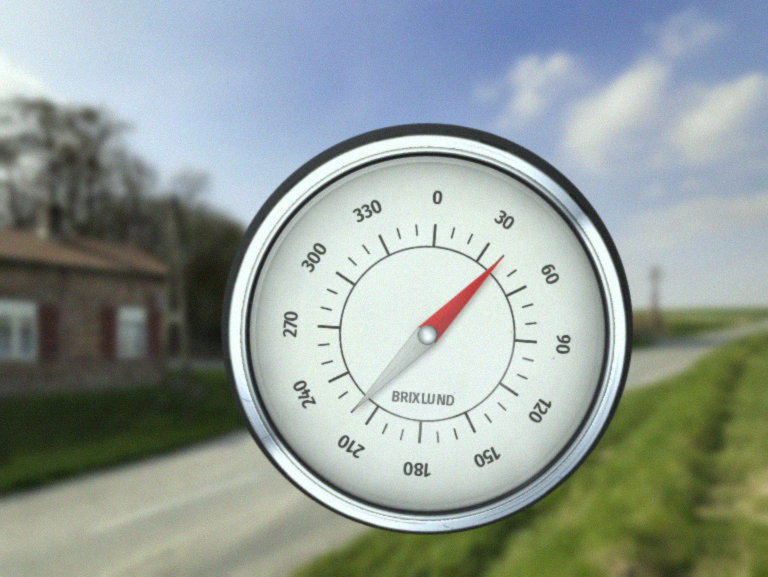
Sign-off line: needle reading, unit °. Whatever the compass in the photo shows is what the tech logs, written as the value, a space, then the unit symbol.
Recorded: 40 °
